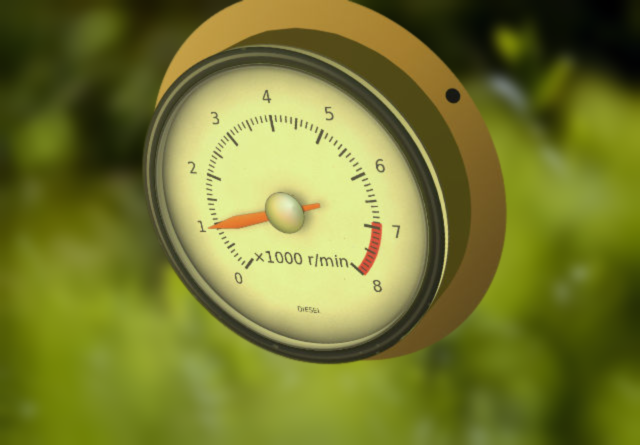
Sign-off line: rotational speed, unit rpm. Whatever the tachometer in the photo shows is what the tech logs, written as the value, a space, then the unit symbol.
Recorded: 1000 rpm
